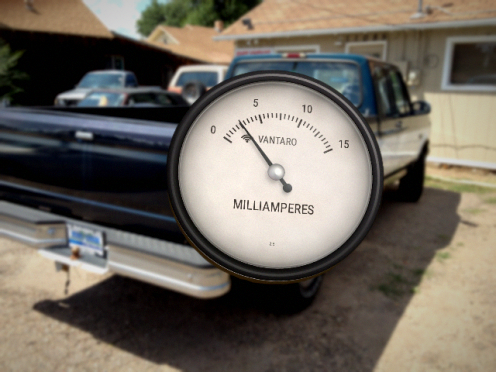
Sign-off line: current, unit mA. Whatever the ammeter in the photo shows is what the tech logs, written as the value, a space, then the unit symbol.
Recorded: 2.5 mA
